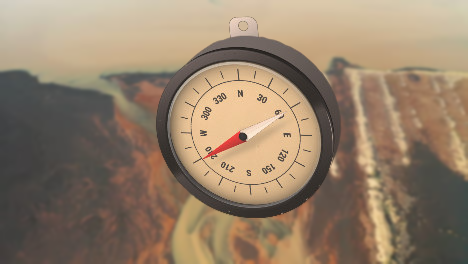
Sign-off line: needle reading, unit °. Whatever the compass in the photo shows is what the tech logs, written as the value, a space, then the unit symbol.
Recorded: 240 °
